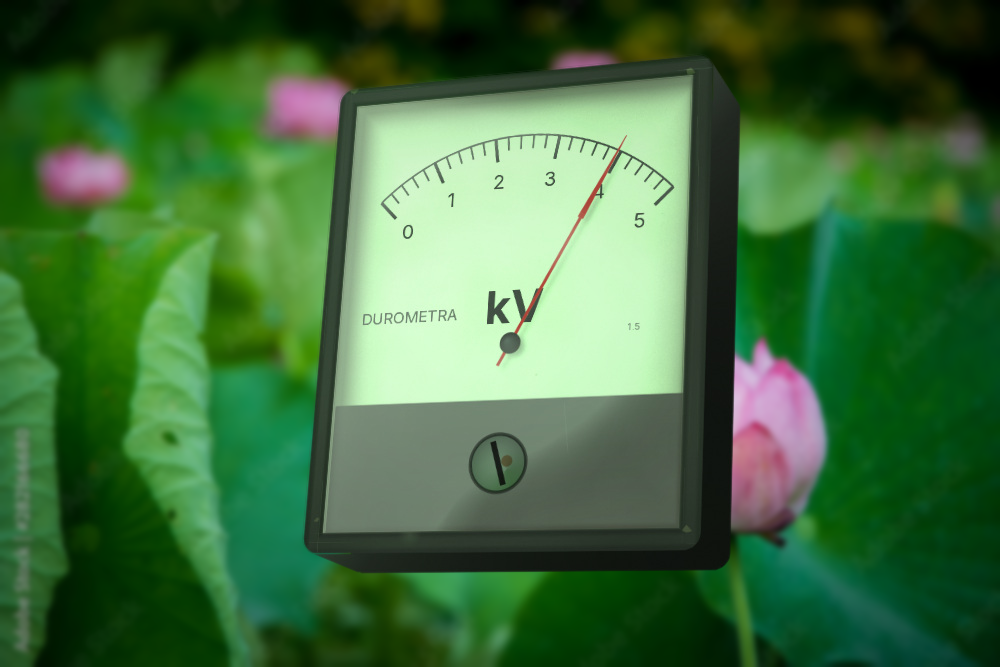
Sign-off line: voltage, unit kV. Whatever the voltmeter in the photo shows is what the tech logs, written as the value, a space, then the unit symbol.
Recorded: 4 kV
